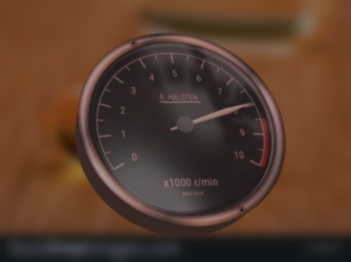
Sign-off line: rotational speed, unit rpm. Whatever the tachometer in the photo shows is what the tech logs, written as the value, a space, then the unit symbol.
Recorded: 8000 rpm
